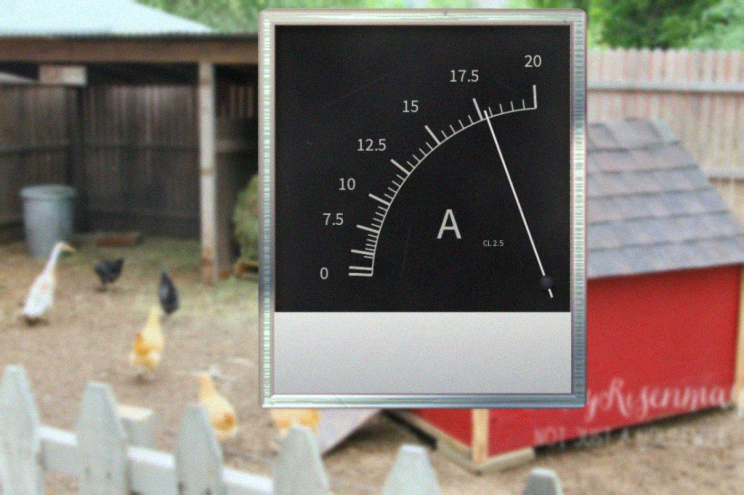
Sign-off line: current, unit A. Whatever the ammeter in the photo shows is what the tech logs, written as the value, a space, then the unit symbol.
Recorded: 17.75 A
